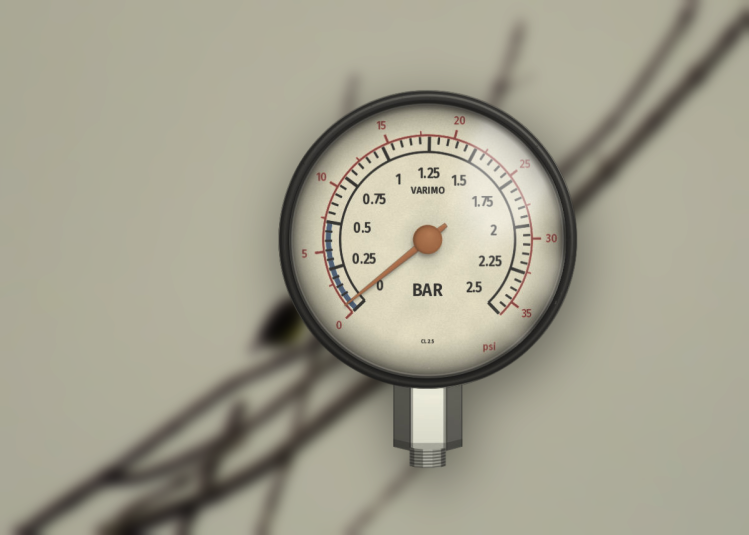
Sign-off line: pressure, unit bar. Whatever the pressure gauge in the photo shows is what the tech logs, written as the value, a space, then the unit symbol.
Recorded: 0.05 bar
